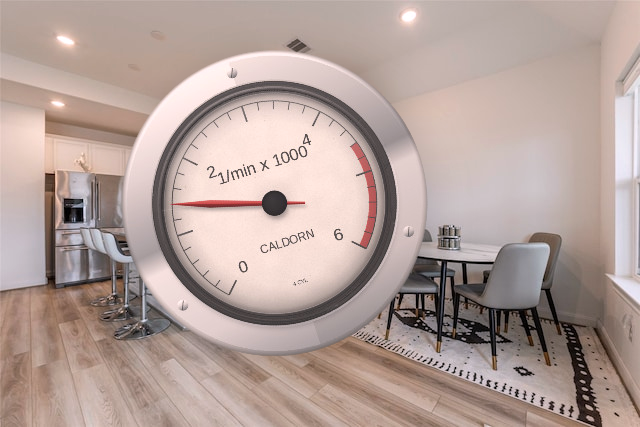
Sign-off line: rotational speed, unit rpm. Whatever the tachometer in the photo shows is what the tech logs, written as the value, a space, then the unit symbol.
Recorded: 1400 rpm
